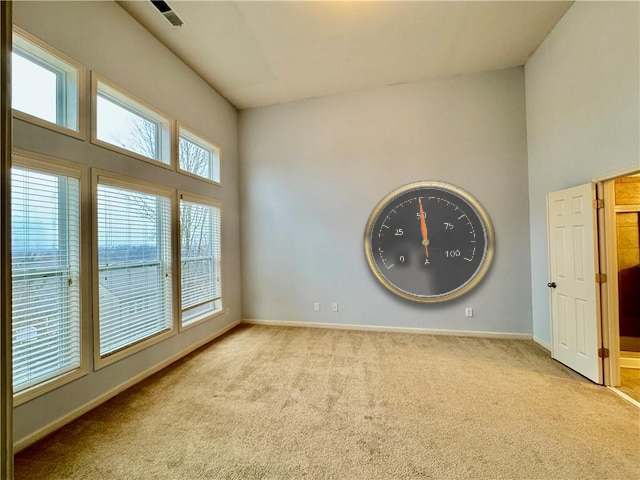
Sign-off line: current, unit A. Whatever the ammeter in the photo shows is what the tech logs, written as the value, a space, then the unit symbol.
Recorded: 50 A
